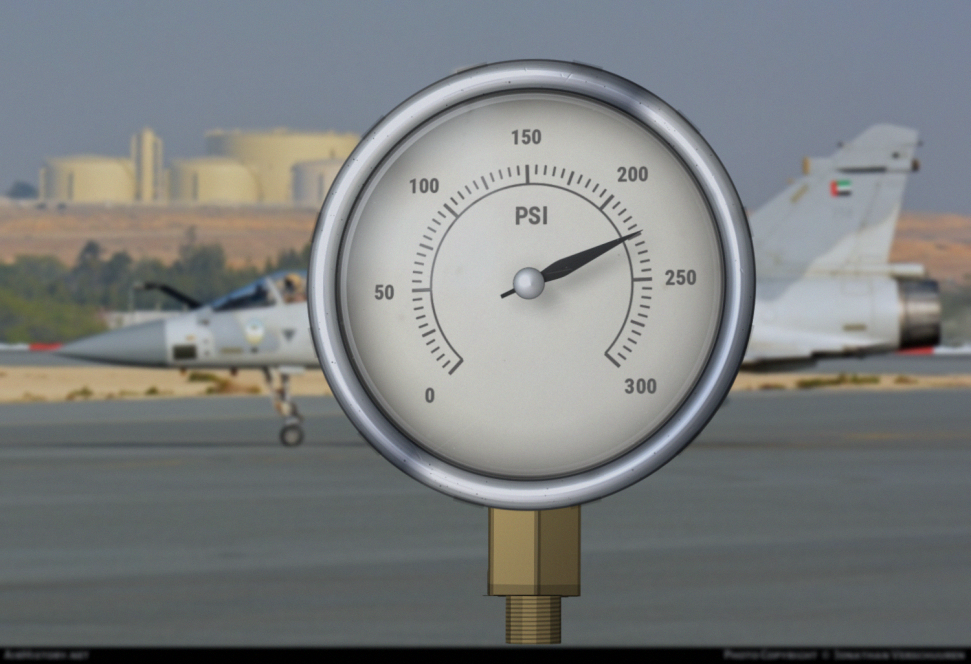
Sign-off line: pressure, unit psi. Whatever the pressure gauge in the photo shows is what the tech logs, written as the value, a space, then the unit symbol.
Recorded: 225 psi
